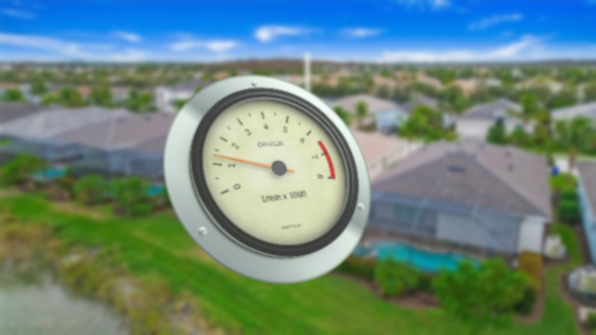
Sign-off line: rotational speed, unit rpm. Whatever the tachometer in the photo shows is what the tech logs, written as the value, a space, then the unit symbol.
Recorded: 1250 rpm
